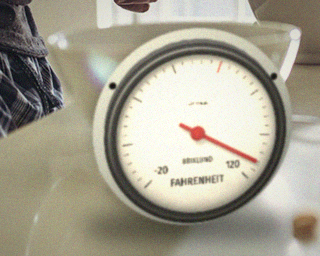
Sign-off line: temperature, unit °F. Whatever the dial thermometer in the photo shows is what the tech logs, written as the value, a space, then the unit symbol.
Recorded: 112 °F
